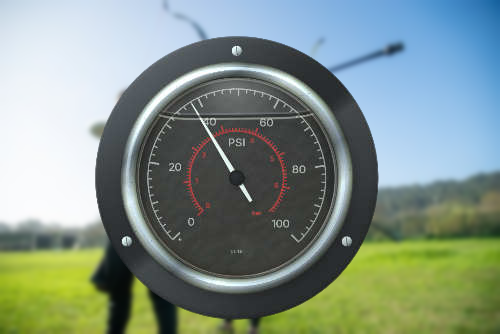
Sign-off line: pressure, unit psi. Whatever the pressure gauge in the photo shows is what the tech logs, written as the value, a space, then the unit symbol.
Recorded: 38 psi
